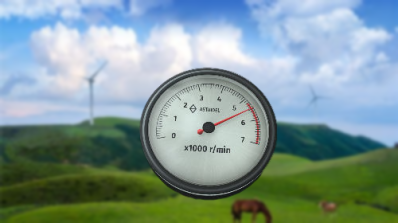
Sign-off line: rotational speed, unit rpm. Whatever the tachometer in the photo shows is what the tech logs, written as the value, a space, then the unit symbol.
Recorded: 5500 rpm
